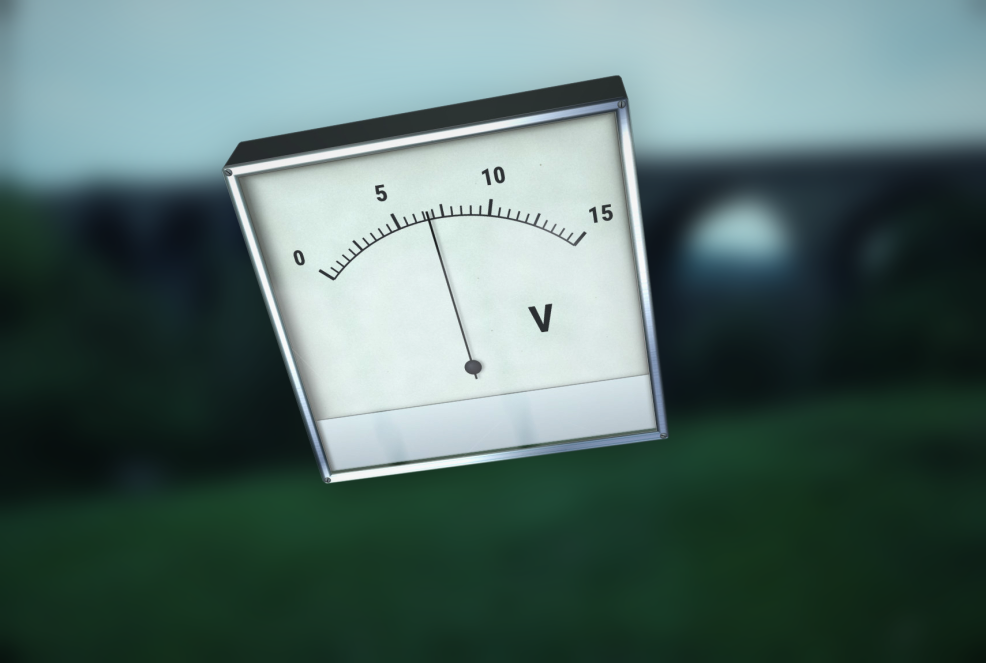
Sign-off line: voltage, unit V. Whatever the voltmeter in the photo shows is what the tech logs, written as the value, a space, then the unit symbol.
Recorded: 6.75 V
